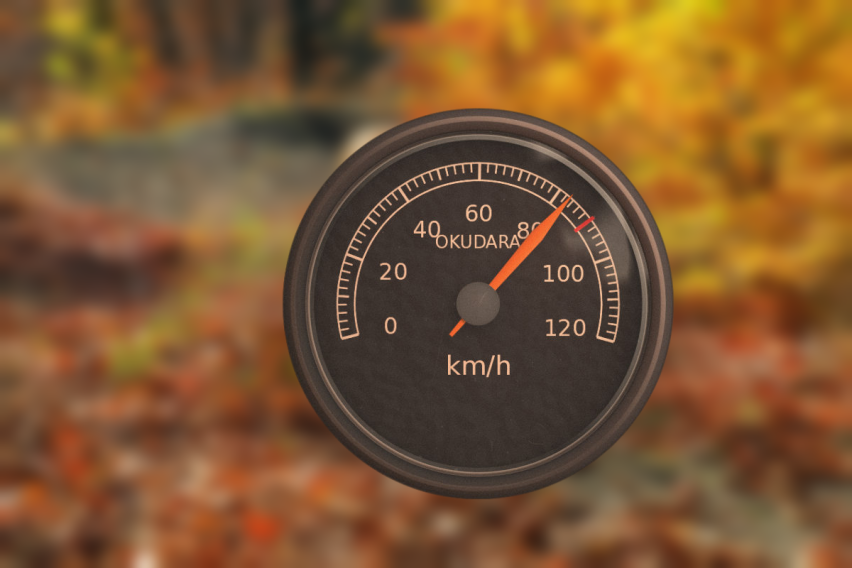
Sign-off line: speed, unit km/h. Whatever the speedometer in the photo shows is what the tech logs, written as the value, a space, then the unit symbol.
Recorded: 83 km/h
